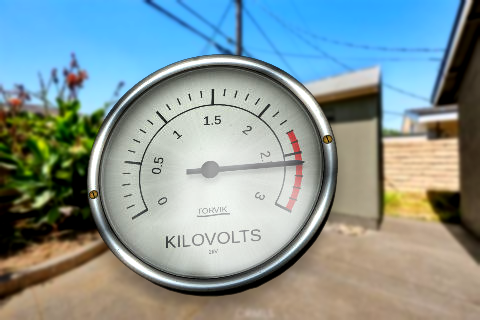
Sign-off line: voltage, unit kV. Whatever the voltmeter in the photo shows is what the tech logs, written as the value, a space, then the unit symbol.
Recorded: 2.6 kV
